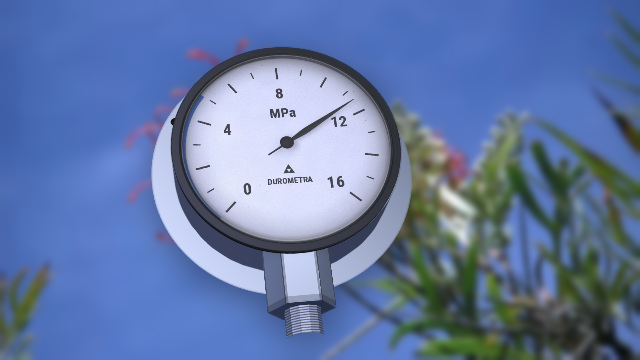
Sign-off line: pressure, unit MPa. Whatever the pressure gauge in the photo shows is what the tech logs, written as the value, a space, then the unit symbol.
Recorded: 11.5 MPa
